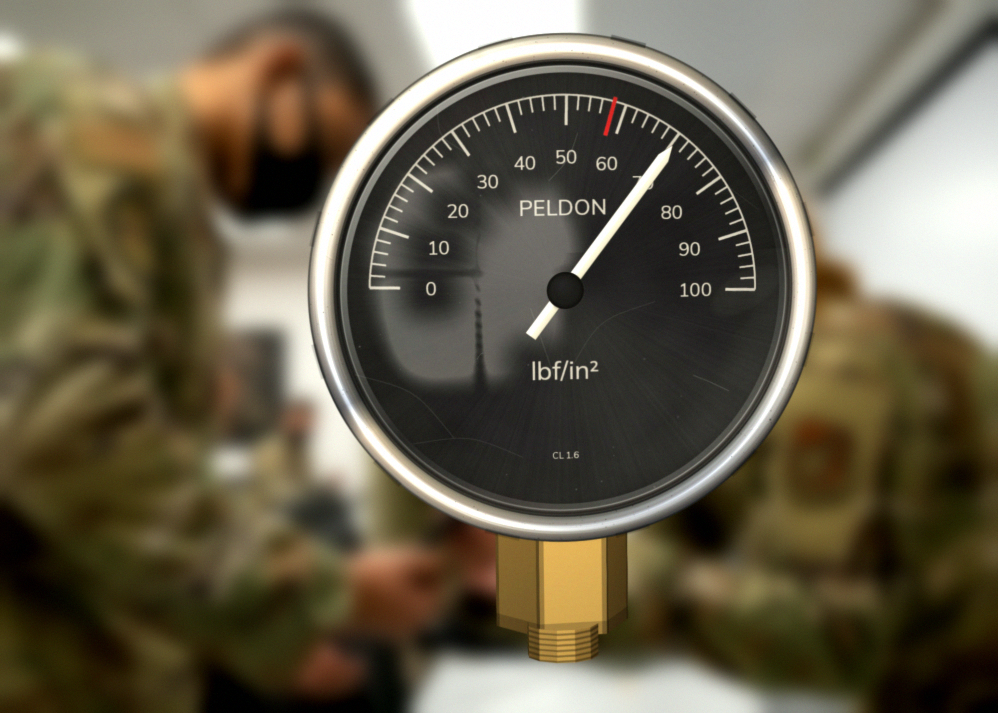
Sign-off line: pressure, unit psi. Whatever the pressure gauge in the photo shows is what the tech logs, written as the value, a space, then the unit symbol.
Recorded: 70 psi
